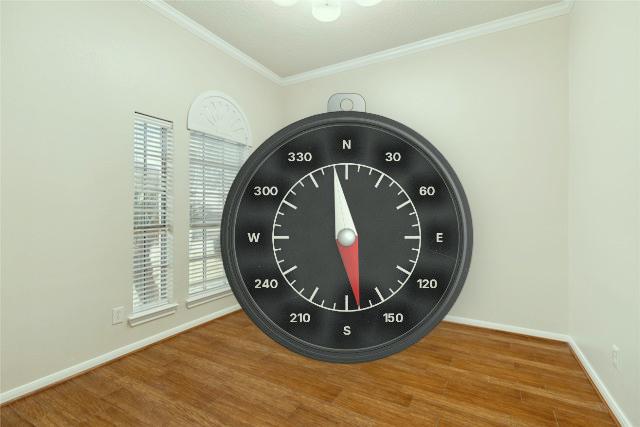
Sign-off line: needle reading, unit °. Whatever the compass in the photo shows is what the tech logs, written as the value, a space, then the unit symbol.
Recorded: 170 °
